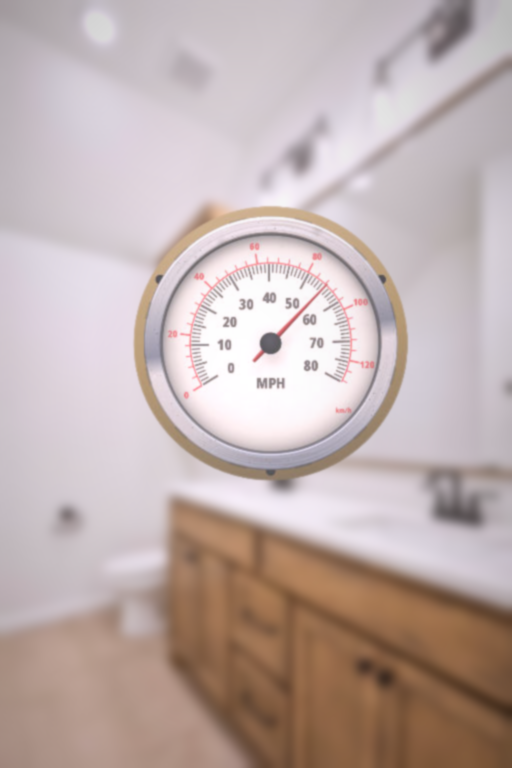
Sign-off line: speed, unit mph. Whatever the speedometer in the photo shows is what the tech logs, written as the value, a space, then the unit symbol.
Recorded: 55 mph
